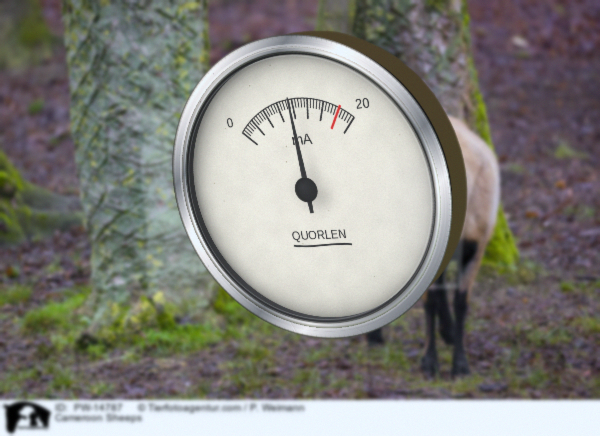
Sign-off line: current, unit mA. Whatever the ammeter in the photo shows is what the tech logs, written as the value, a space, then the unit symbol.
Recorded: 10 mA
